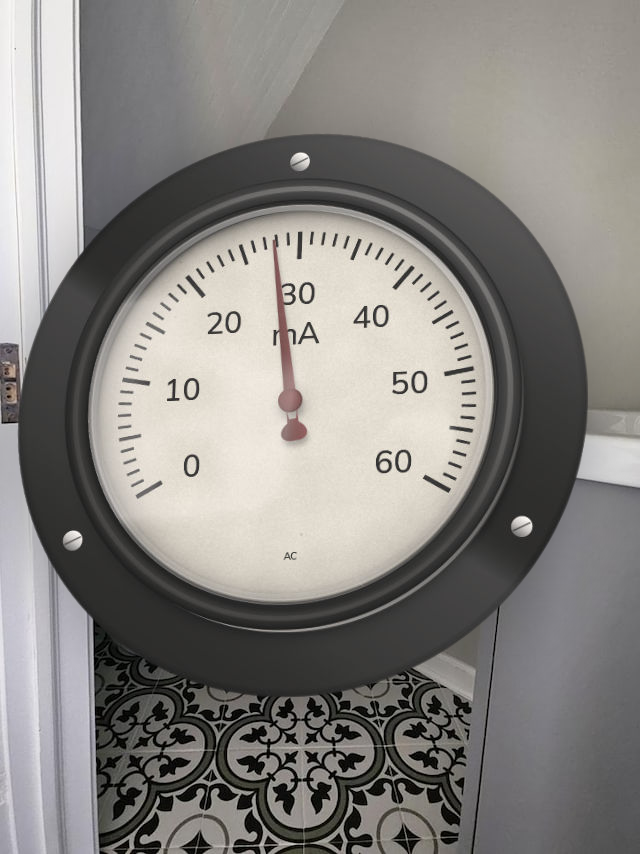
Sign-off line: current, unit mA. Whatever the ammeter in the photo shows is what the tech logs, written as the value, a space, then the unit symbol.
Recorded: 28 mA
